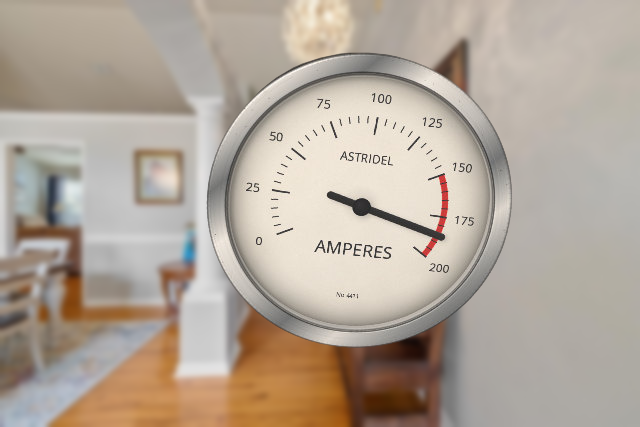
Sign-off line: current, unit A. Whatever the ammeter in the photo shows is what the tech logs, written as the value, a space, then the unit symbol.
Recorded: 185 A
